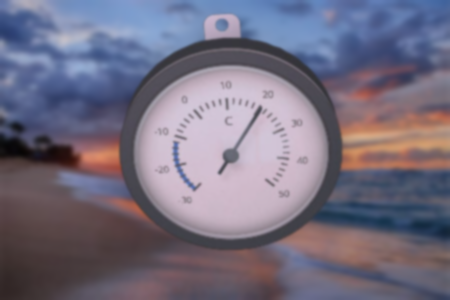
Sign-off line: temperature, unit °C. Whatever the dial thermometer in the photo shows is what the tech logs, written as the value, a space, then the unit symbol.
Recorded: 20 °C
